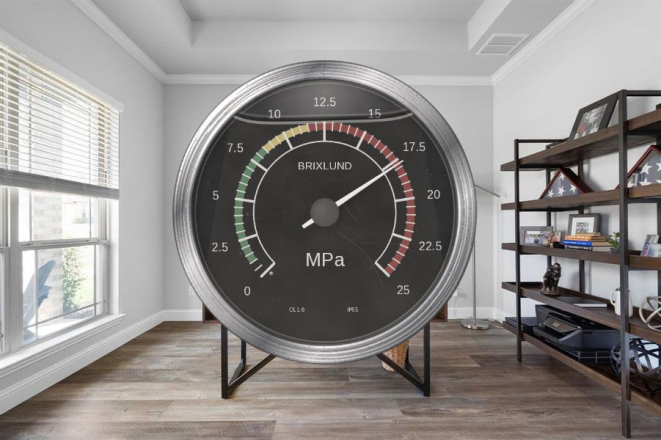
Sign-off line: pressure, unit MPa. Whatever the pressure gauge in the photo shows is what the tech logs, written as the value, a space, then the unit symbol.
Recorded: 17.75 MPa
